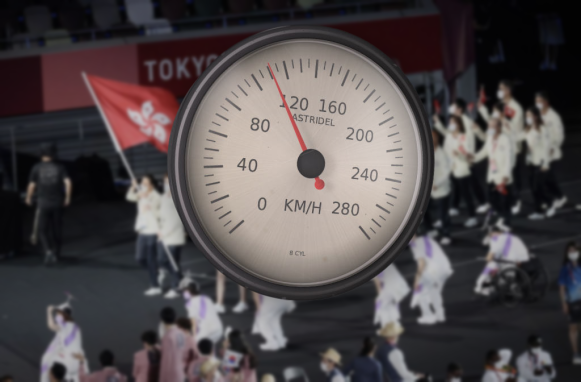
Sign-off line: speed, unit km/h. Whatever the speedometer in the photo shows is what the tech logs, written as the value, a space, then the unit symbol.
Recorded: 110 km/h
